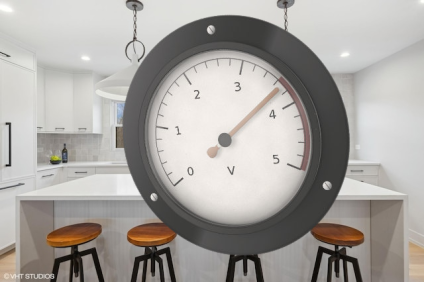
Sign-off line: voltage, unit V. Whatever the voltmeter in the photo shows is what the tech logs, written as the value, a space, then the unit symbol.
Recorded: 3.7 V
